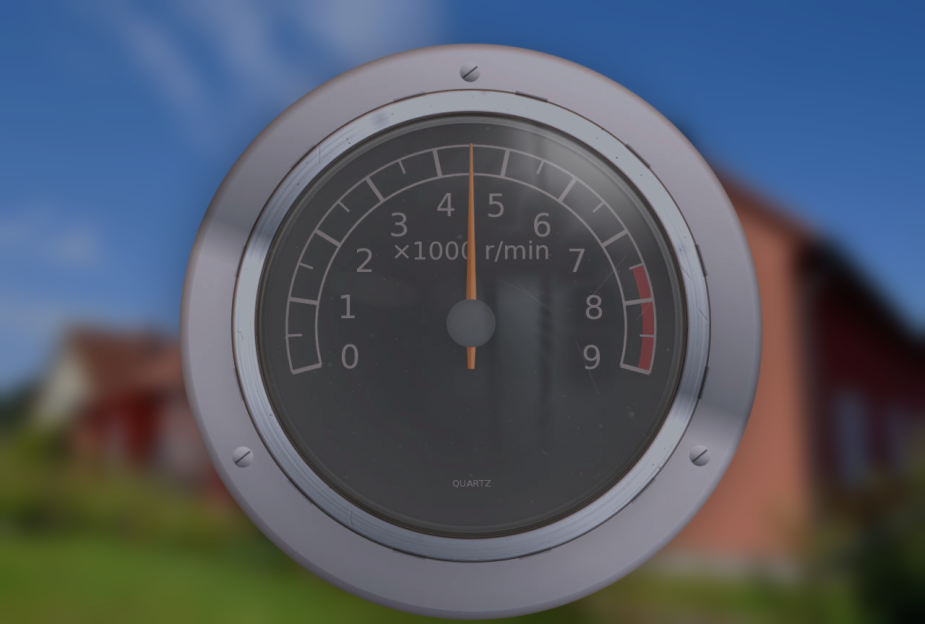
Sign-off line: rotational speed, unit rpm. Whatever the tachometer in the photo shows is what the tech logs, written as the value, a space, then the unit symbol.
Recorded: 4500 rpm
